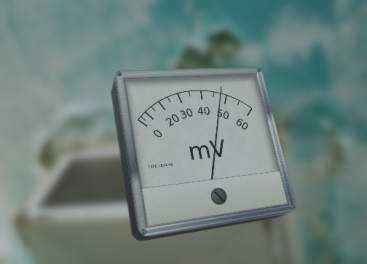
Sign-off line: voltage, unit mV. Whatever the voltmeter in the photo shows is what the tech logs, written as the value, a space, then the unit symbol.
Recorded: 47.5 mV
